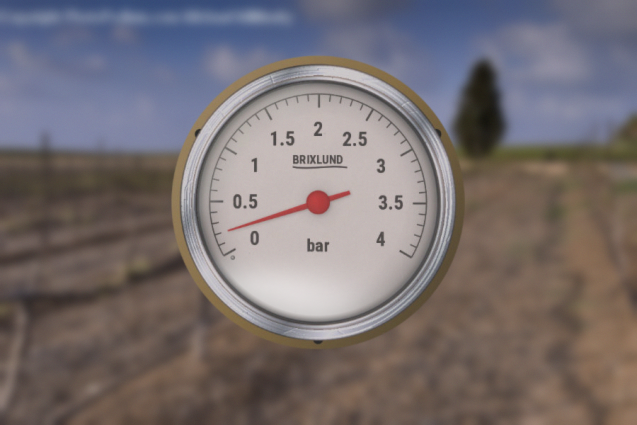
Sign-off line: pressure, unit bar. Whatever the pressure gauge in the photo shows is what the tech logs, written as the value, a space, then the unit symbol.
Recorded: 0.2 bar
